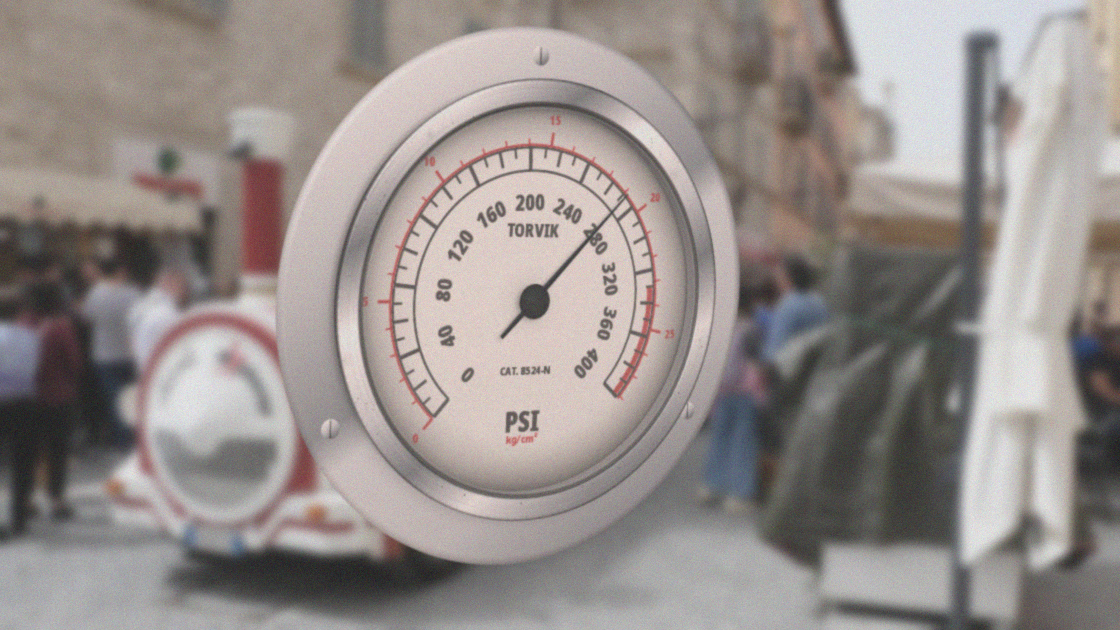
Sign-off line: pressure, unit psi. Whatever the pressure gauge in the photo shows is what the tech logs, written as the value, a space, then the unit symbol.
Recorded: 270 psi
